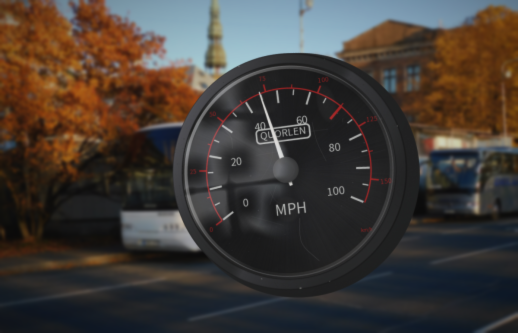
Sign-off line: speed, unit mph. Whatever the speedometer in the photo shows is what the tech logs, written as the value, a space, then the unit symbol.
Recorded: 45 mph
